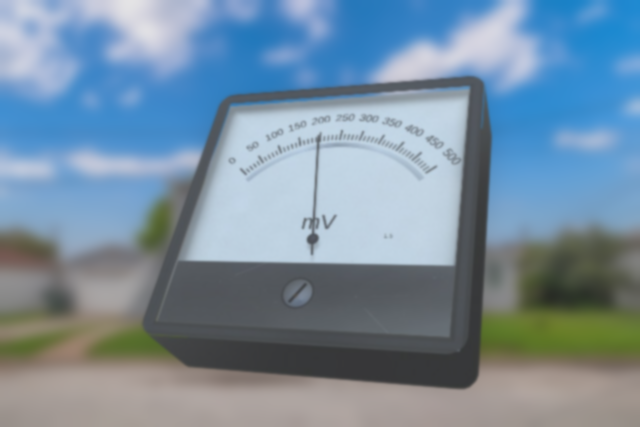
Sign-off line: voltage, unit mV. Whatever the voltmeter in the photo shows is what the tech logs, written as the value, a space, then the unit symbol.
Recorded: 200 mV
